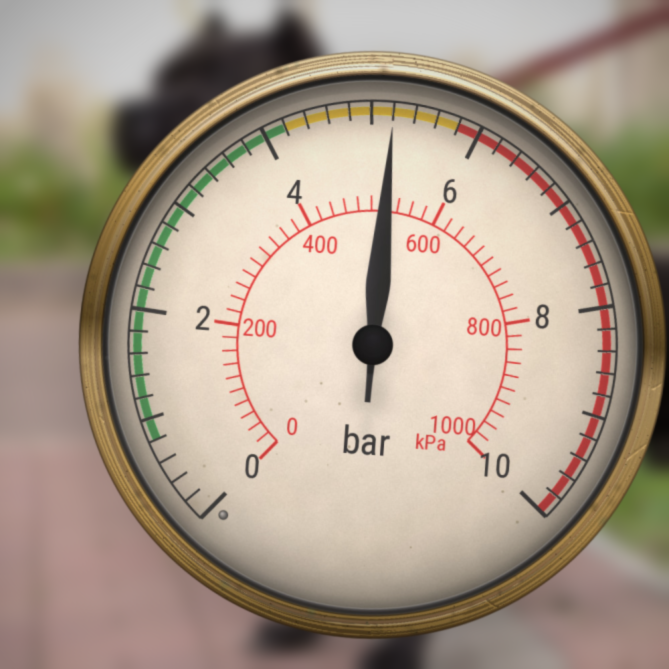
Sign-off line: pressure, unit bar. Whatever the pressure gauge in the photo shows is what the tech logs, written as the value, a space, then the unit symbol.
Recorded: 5.2 bar
